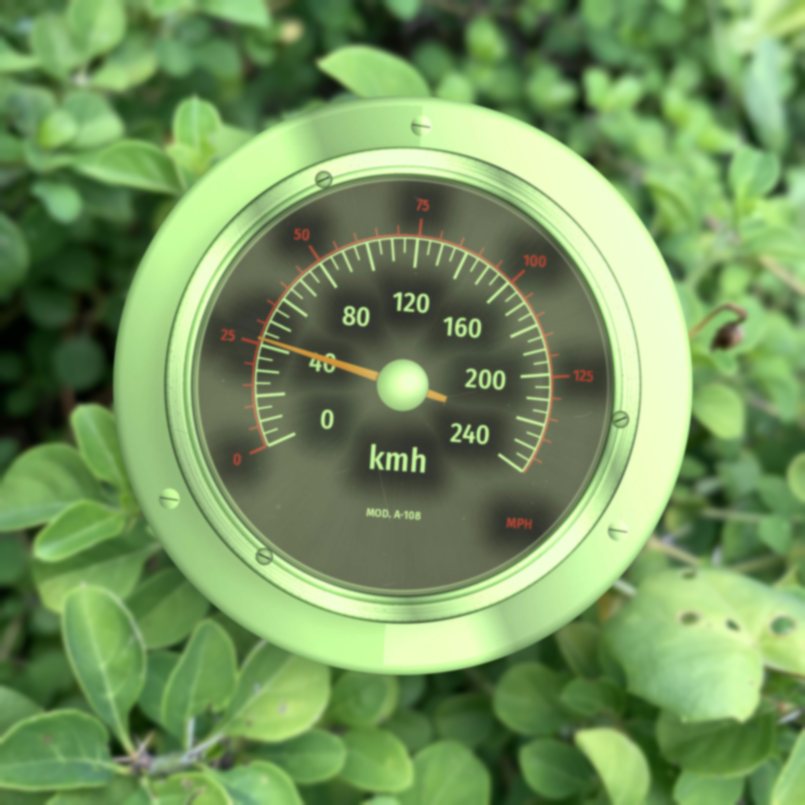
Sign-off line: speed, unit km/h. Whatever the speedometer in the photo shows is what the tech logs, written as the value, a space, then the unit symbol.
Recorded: 42.5 km/h
